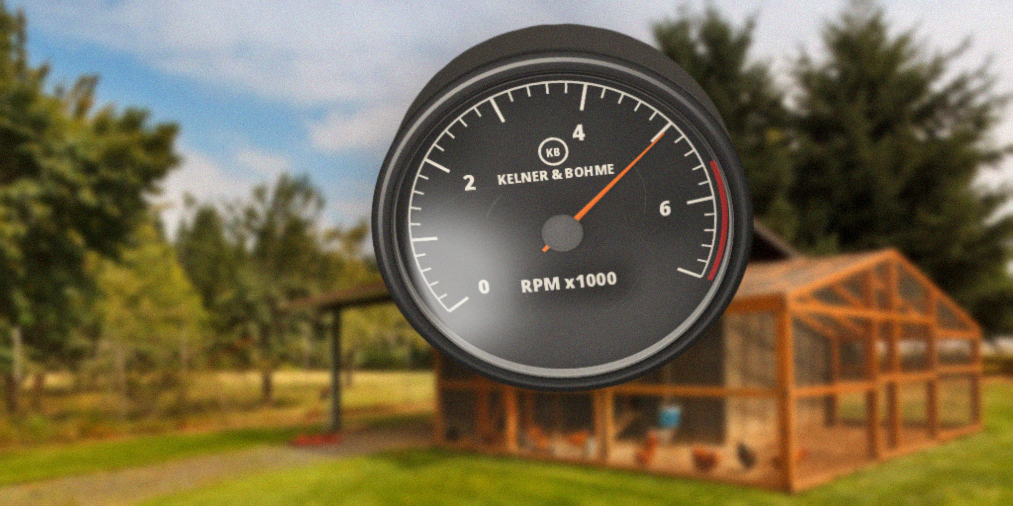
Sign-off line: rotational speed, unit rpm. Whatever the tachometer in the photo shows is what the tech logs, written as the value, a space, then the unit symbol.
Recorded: 5000 rpm
